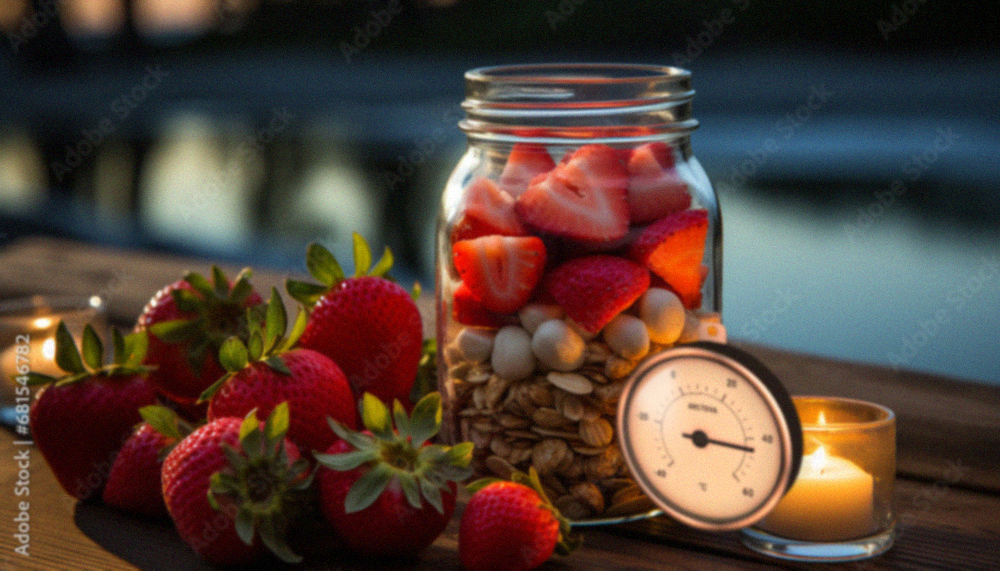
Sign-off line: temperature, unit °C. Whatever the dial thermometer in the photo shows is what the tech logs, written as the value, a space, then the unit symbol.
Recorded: 44 °C
